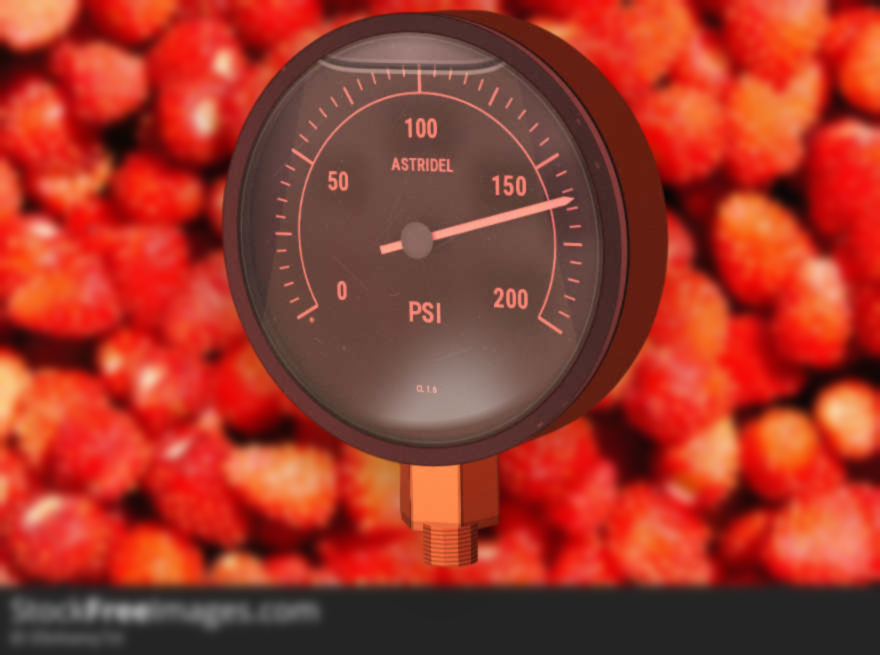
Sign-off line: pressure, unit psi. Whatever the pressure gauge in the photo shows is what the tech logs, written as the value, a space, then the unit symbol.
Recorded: 162.5 psi
